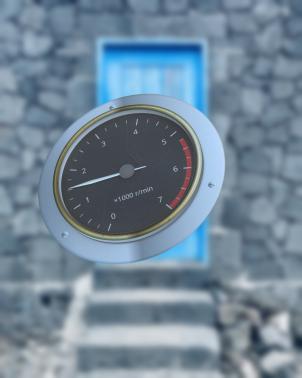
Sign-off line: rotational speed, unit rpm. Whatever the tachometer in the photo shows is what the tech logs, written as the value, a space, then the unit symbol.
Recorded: 1500 rpm
